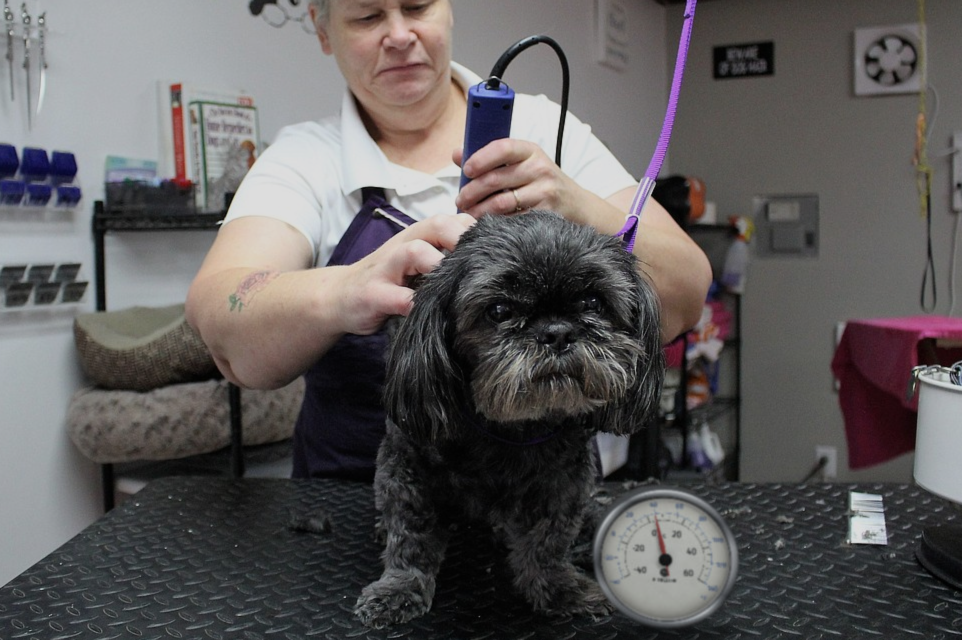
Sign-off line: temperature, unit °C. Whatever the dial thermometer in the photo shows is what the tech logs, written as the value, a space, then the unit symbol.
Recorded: 4 °C
